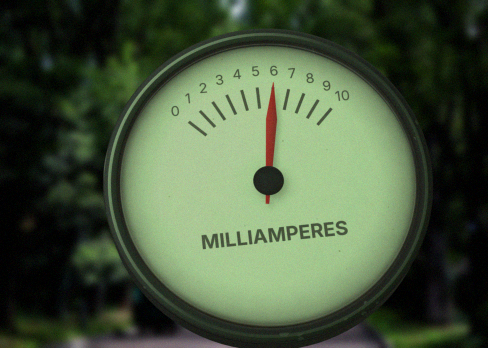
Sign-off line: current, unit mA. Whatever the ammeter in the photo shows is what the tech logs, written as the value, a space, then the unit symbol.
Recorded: 6 mA
